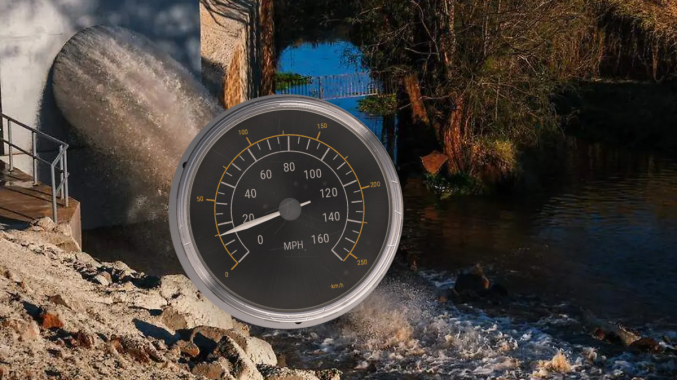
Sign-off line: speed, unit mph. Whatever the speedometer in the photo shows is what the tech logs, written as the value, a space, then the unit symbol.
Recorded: 15 mph
